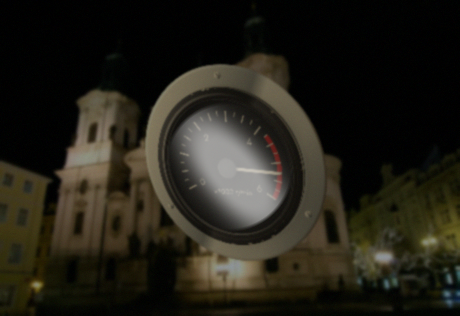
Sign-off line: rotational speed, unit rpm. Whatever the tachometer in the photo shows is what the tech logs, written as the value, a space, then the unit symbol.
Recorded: 5250 rpm
